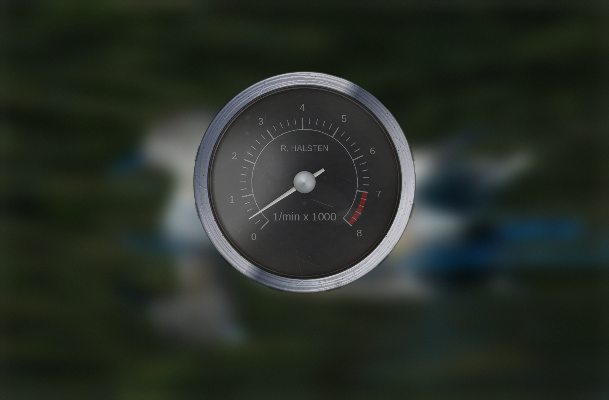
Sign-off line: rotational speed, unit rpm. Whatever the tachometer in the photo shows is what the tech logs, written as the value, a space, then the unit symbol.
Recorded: 400 rpm
